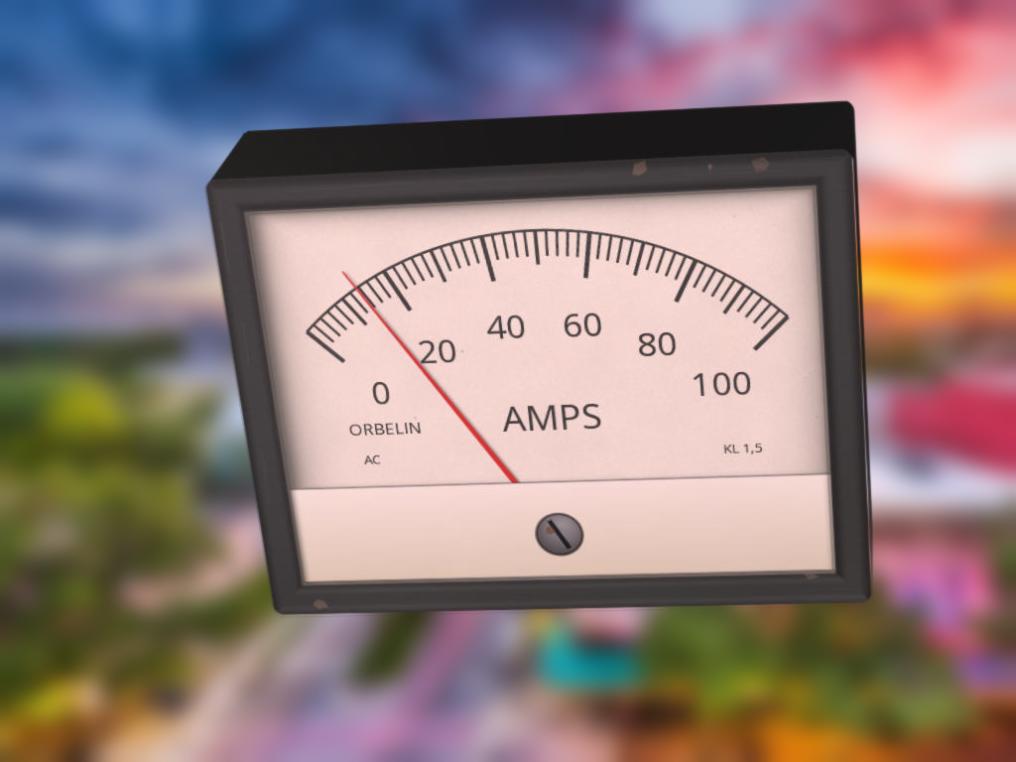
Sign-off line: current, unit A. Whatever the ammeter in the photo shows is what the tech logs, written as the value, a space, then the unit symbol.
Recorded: 14 A
